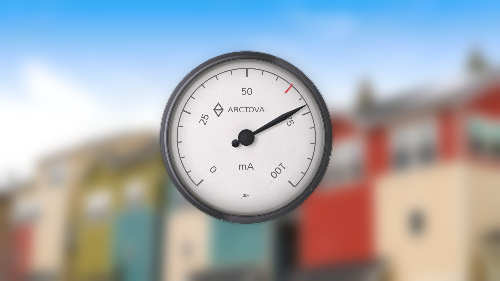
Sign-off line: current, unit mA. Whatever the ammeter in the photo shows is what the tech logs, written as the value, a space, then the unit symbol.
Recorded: 72.5 mA
